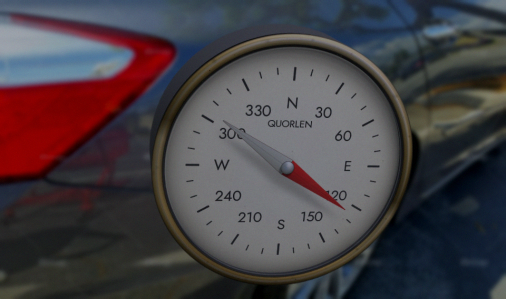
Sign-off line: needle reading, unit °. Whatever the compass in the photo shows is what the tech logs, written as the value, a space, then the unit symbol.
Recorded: 125 °
